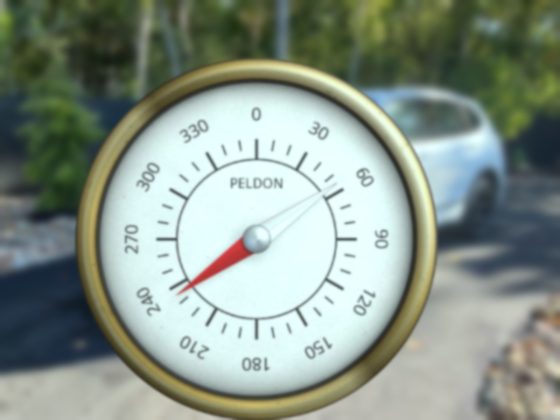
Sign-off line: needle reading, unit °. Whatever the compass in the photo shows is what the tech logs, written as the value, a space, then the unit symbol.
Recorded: 235 °
